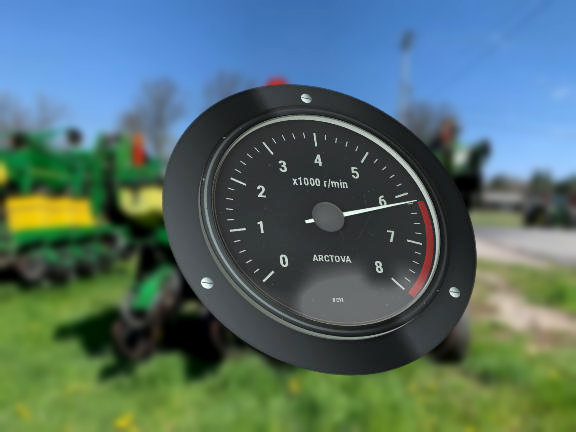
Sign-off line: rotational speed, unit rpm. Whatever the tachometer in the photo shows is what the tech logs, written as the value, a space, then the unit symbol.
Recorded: 6200 rpm
